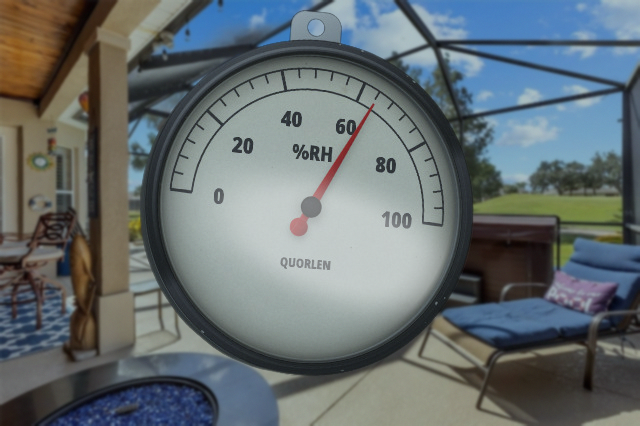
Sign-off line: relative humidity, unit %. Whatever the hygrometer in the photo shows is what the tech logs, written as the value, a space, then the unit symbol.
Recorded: 64 %
